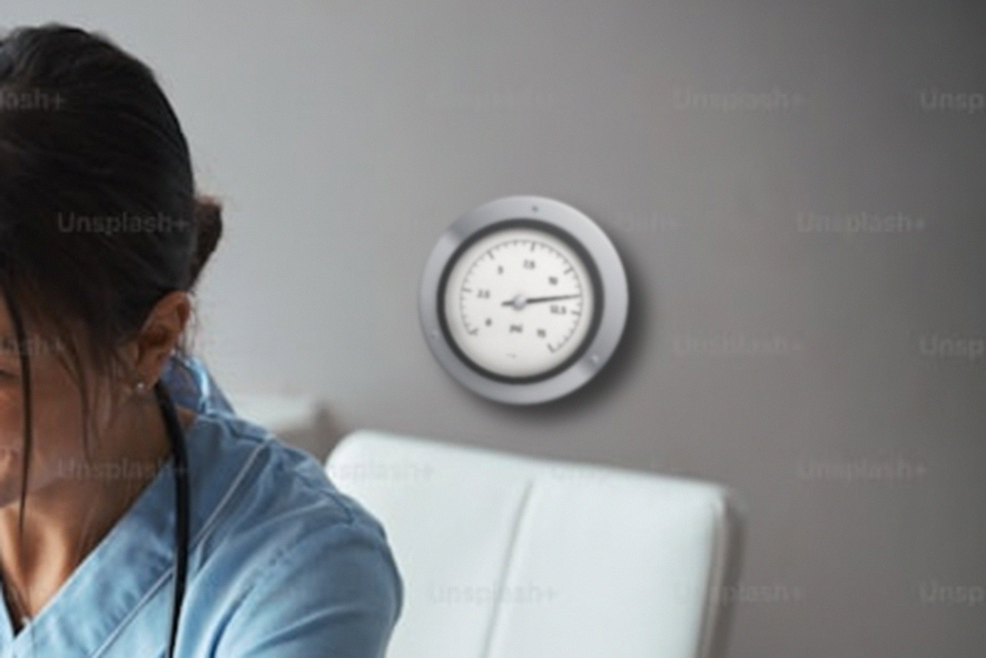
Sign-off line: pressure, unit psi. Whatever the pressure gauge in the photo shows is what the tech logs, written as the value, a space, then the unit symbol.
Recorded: 11.5 psi
